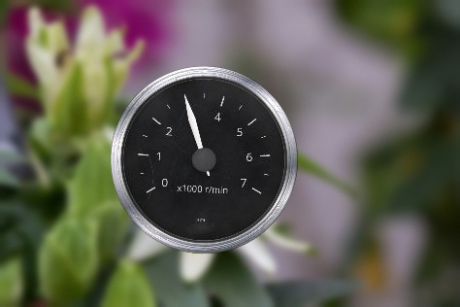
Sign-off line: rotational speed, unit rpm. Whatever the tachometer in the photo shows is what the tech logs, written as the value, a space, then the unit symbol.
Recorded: 3000 rpm
